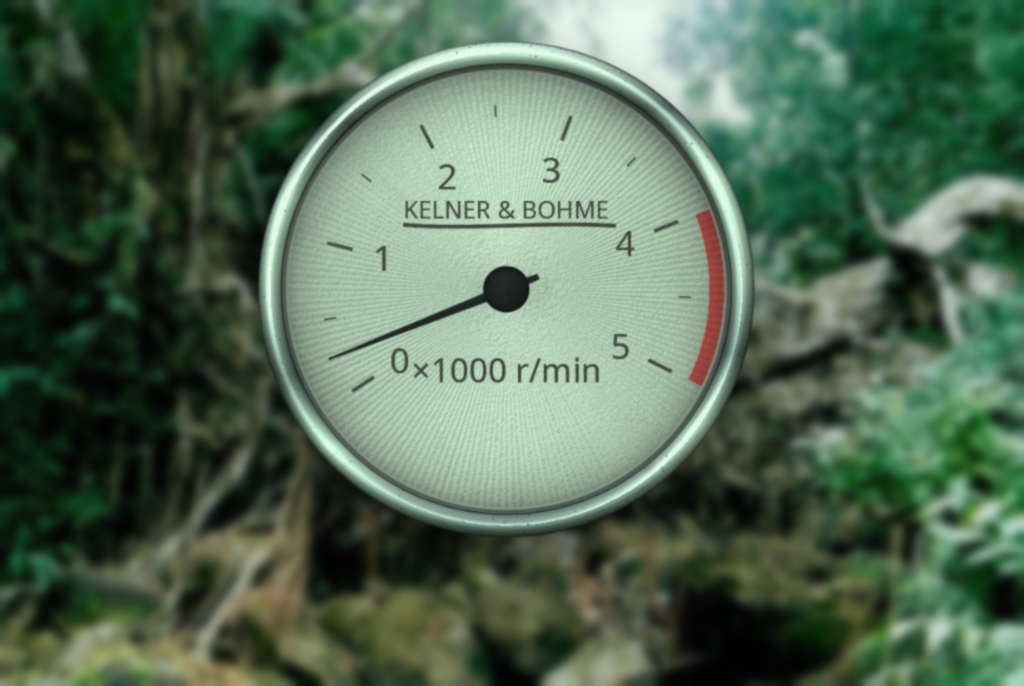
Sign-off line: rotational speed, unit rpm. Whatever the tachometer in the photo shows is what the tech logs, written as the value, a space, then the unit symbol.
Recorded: 250 rpm
